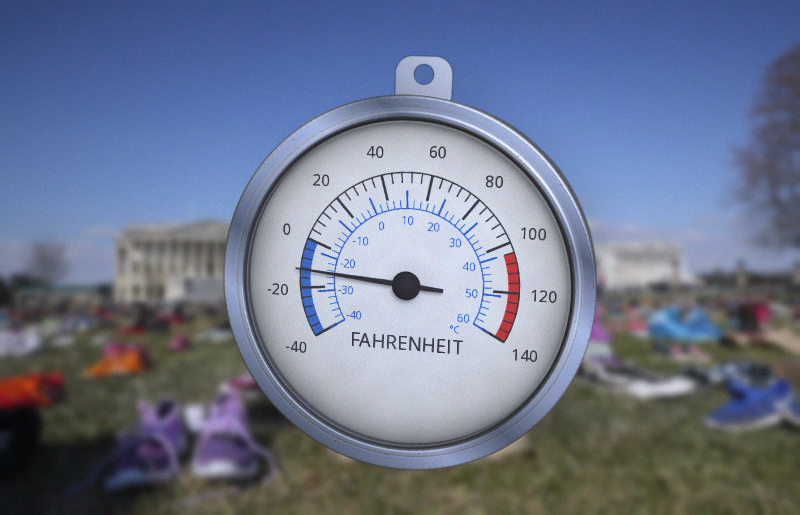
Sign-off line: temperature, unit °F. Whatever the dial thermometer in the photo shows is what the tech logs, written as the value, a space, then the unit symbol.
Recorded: -12 °F
